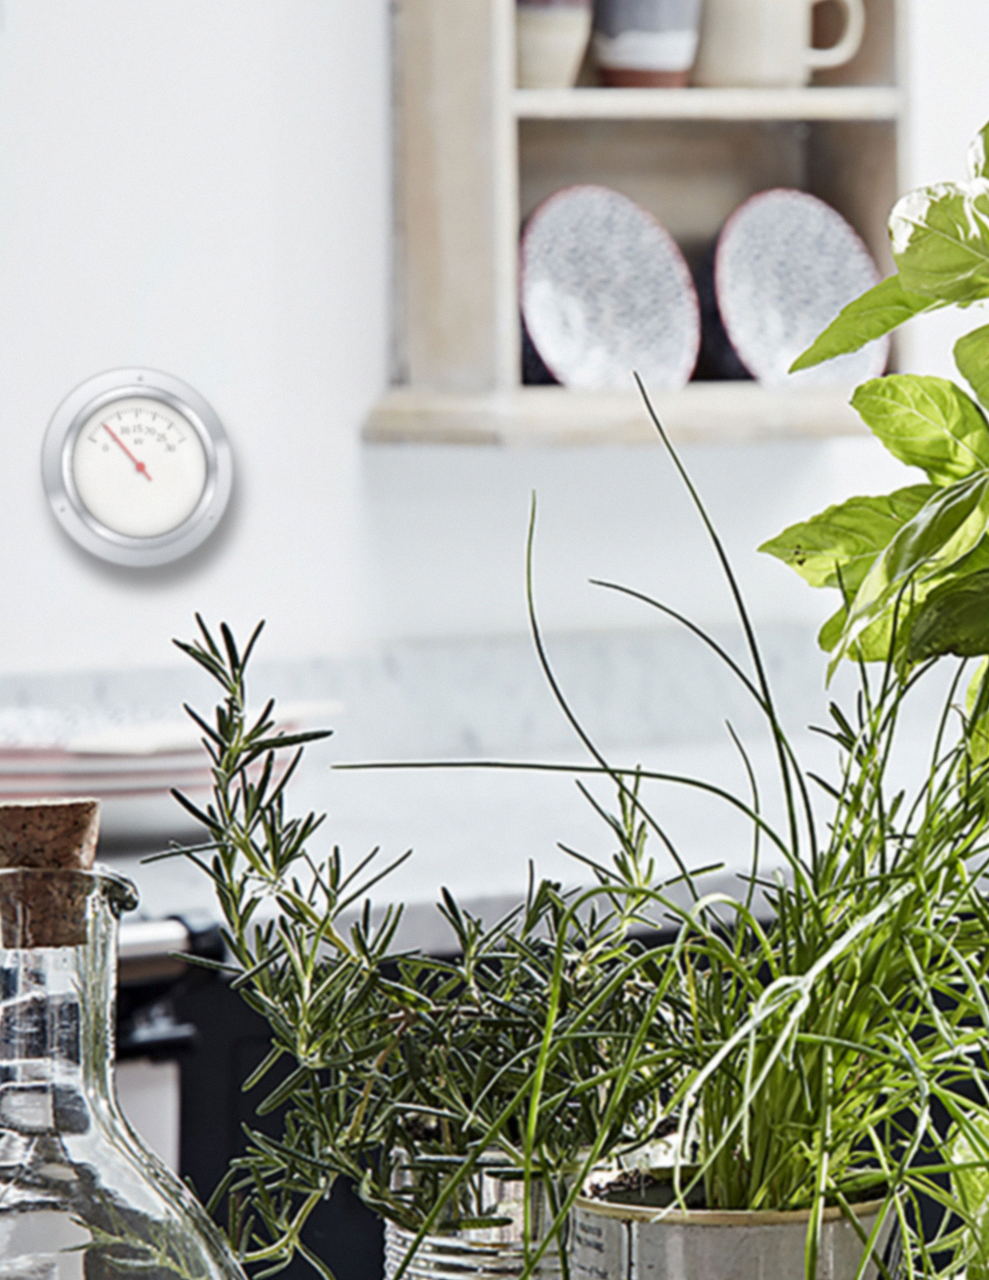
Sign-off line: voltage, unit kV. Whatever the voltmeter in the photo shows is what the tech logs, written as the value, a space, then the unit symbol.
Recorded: 5 kV
